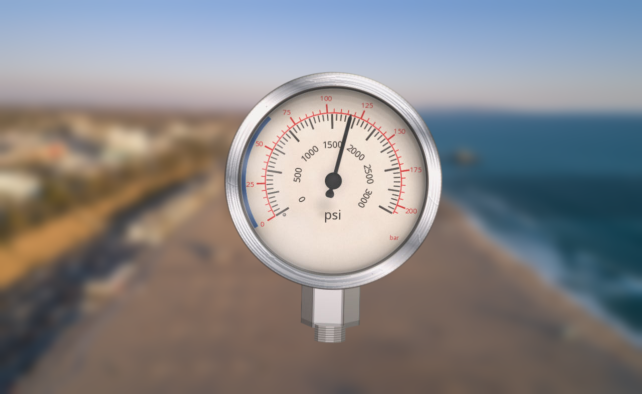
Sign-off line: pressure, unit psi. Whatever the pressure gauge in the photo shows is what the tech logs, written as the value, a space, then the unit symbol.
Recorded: 1700 psi
